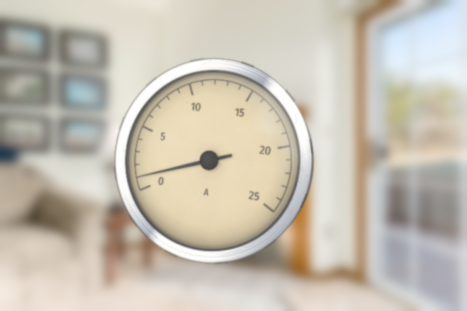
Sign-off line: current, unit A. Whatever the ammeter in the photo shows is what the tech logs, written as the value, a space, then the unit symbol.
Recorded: 1 A
